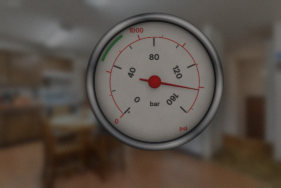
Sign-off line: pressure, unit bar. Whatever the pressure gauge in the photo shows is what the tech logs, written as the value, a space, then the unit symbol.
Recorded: 140 bar
